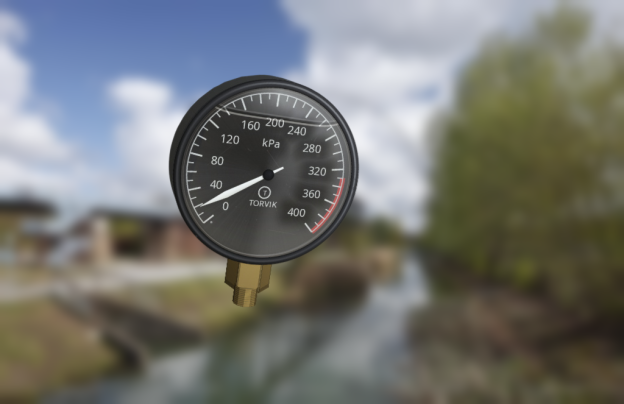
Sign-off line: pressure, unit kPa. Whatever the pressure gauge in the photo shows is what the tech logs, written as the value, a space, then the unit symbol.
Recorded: 20 kPa
